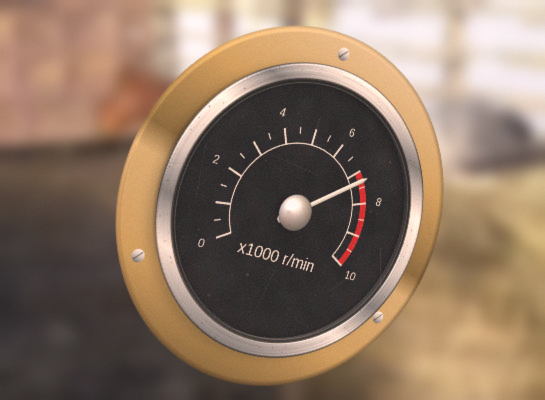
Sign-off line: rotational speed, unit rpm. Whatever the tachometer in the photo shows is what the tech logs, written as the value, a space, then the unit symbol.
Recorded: 7250 rpm
